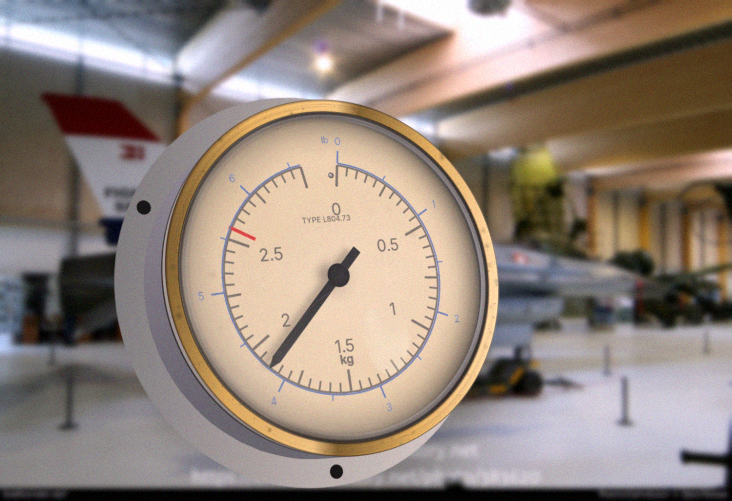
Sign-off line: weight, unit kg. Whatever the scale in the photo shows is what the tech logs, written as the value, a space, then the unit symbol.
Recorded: 1.9 kg
